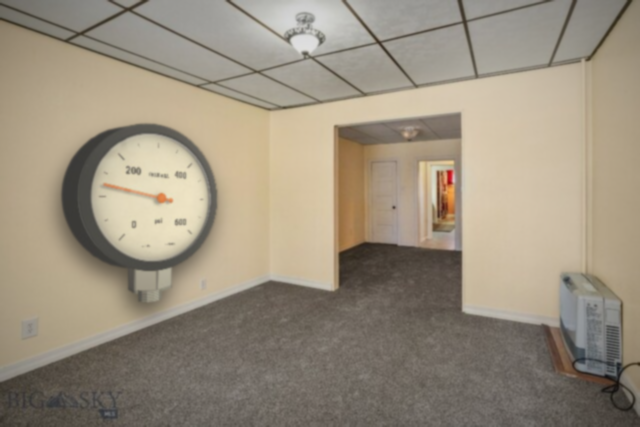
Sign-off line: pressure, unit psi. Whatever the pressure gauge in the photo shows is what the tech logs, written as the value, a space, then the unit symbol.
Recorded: 125 psi
